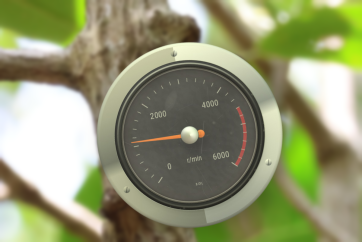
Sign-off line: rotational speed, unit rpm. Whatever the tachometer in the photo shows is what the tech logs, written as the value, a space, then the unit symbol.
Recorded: 1100 rpm
